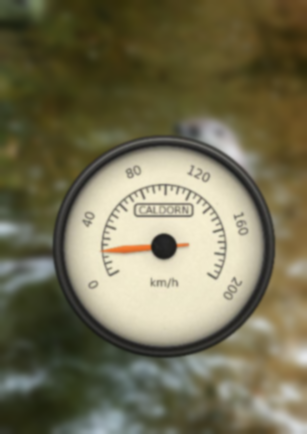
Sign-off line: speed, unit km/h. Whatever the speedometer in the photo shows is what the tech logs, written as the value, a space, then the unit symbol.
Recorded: 20 km/h
